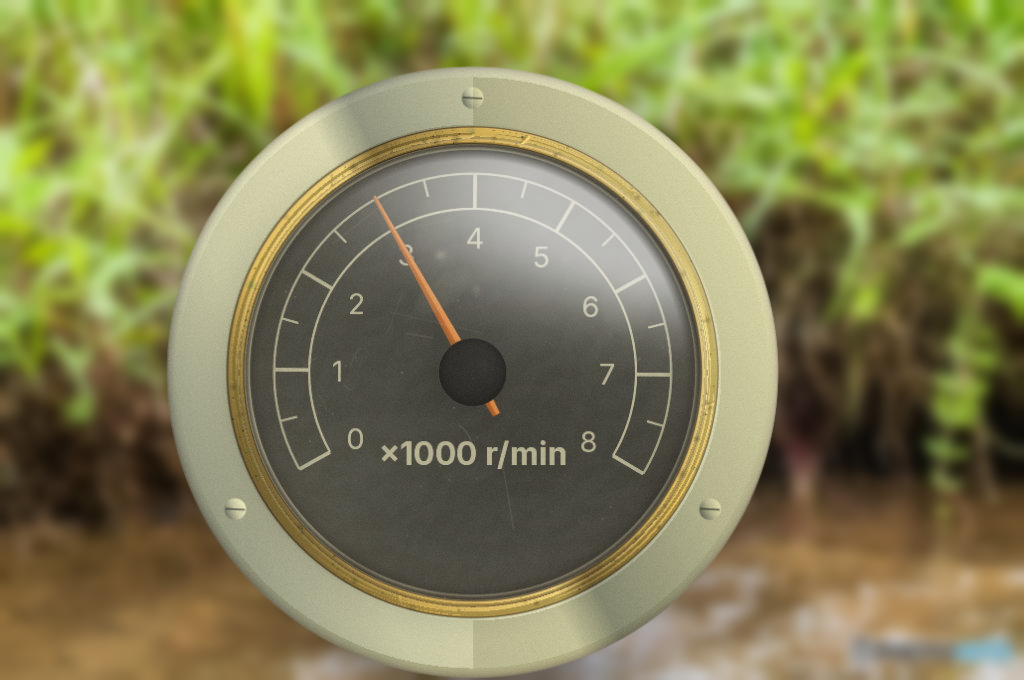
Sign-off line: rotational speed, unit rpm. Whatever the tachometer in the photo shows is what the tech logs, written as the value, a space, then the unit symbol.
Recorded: 3000 rpm
